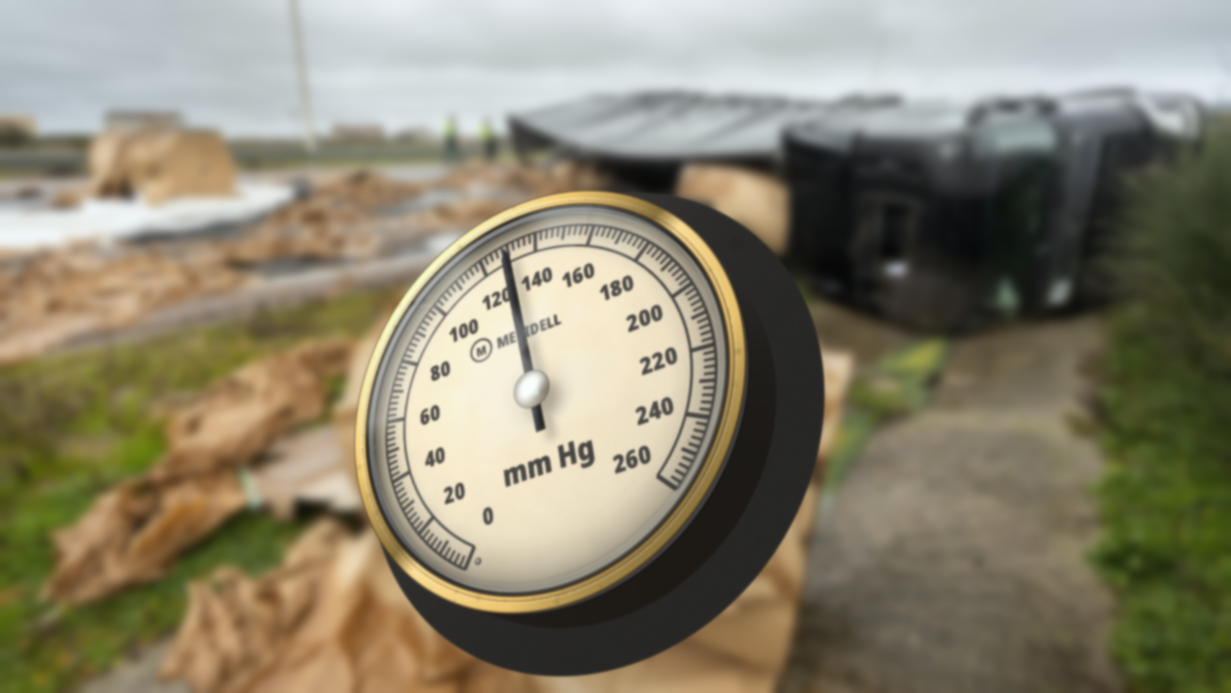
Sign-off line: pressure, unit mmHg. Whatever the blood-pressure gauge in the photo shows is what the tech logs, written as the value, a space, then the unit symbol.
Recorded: 130 mmHg
